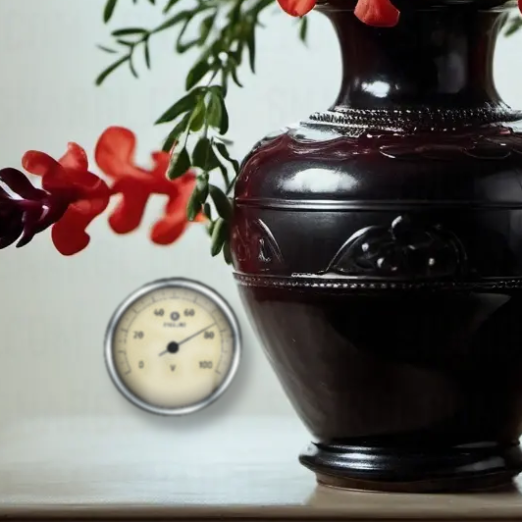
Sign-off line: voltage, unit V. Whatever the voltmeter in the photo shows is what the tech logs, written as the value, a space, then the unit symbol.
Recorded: 75 V
